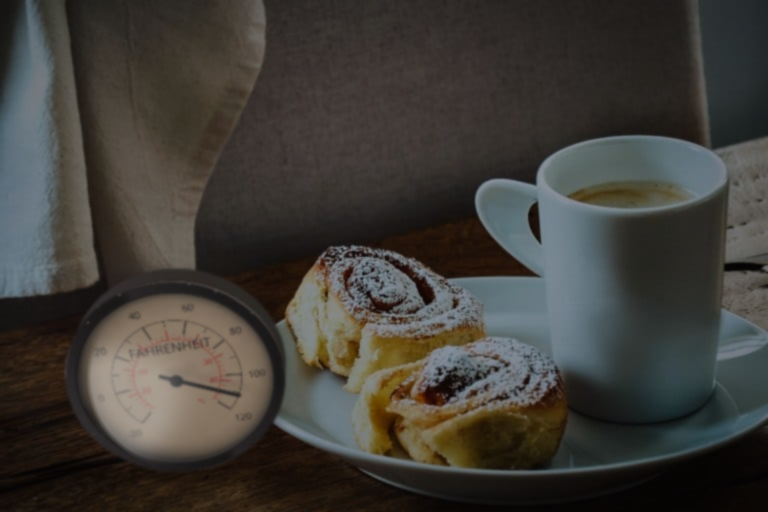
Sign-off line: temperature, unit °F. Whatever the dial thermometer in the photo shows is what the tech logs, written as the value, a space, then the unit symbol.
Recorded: 110 °F
